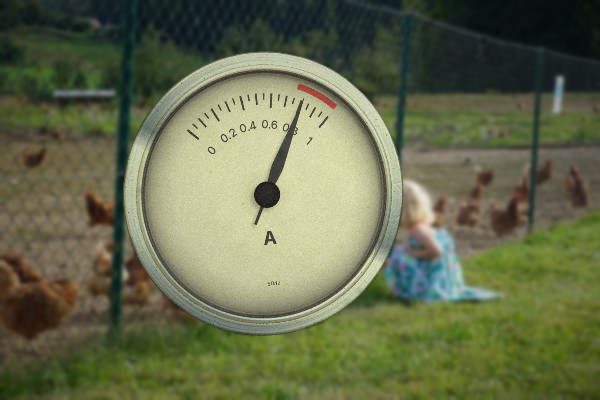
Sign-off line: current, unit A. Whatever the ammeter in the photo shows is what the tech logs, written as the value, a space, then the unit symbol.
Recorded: 0.8 A
